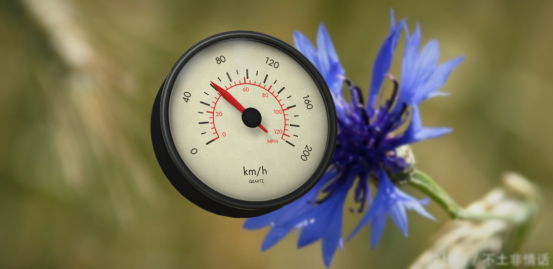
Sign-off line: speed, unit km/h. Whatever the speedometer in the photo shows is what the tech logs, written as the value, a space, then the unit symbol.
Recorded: 60 km/h
